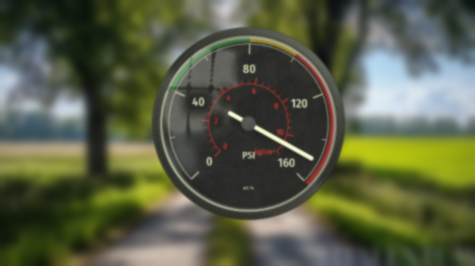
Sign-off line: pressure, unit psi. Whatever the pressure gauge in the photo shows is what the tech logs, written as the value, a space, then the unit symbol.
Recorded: 150 psi
